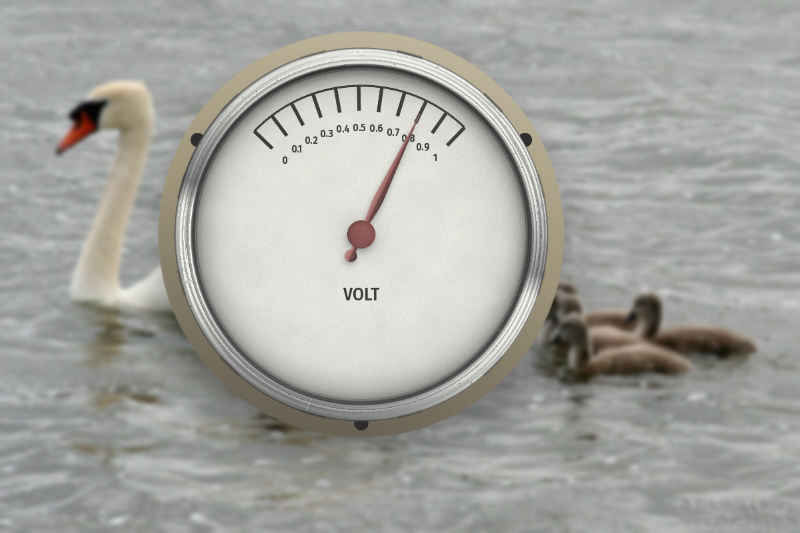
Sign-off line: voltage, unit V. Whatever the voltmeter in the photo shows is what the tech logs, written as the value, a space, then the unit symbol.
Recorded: 0.8 V
